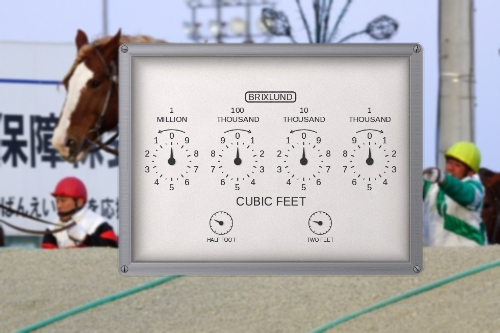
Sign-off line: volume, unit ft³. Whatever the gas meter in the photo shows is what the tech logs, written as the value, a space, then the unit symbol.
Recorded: 0 ft³
